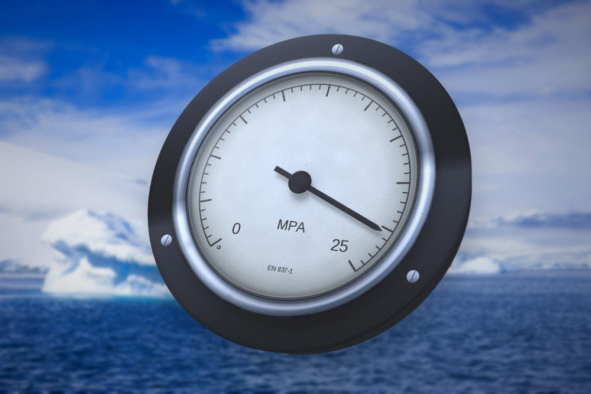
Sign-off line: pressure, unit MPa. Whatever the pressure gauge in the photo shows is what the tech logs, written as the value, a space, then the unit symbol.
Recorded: 22.75 MPa
